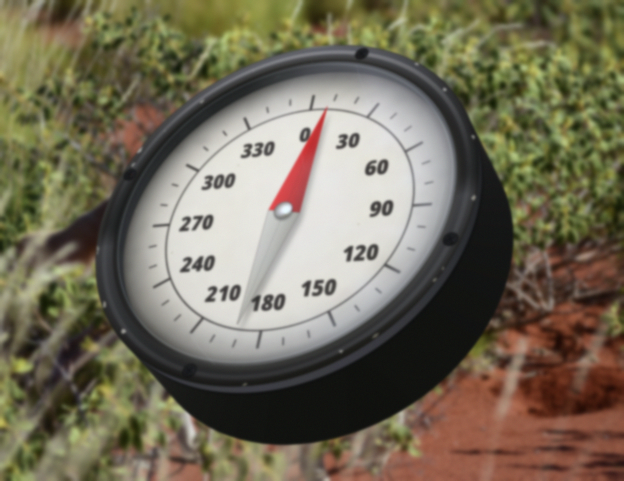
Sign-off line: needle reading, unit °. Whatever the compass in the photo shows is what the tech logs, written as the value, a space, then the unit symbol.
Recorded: 10 °
